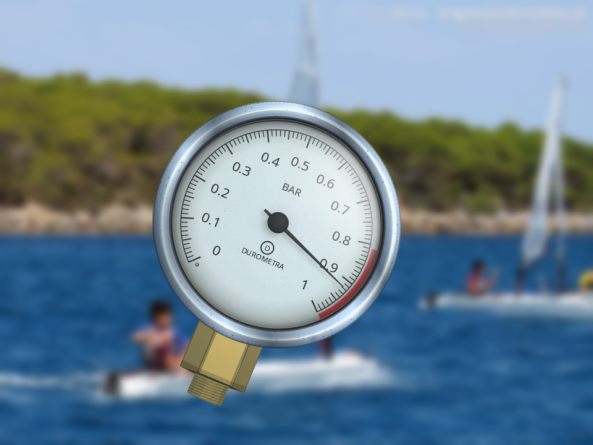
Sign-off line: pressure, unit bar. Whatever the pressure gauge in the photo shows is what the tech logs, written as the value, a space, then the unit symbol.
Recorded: 0.92 bar
